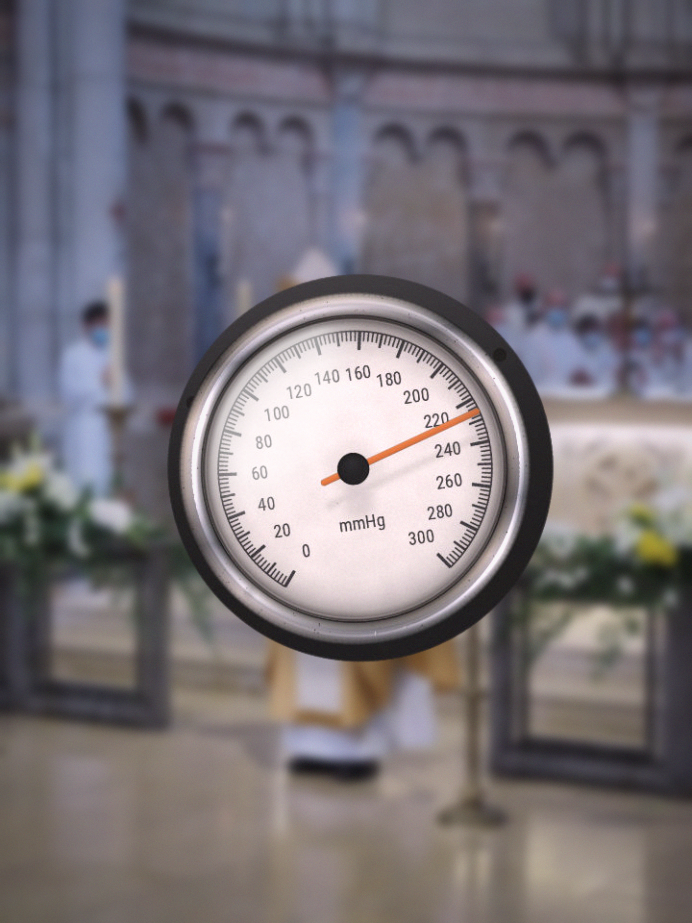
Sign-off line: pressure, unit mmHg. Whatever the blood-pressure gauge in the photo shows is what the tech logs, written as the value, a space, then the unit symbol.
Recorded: 226 mmHg
